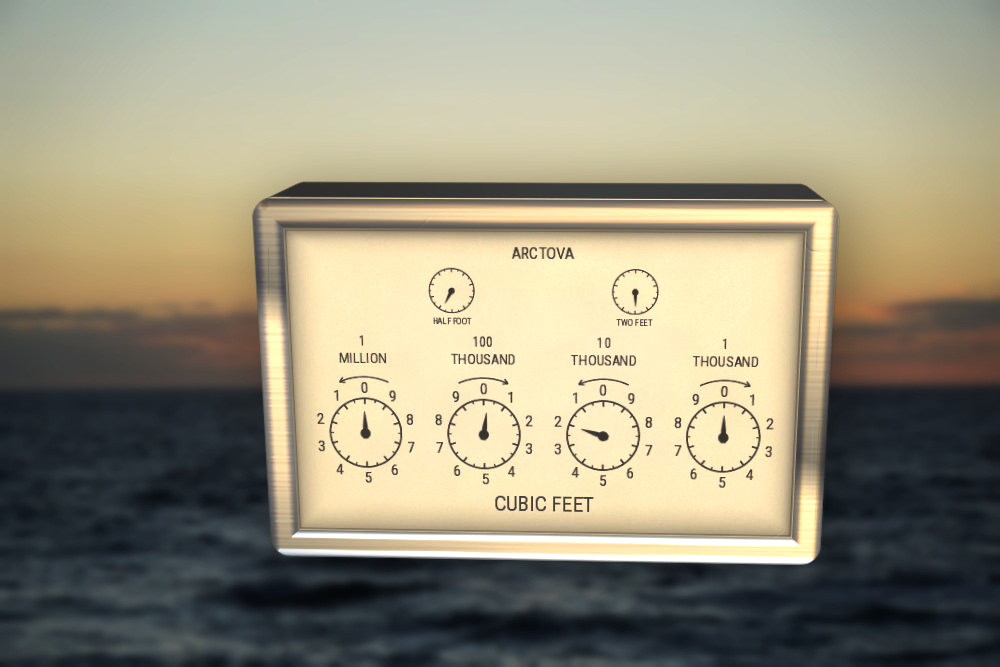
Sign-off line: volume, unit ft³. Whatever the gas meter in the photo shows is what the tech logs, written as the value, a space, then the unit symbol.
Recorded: 2000 ft³
